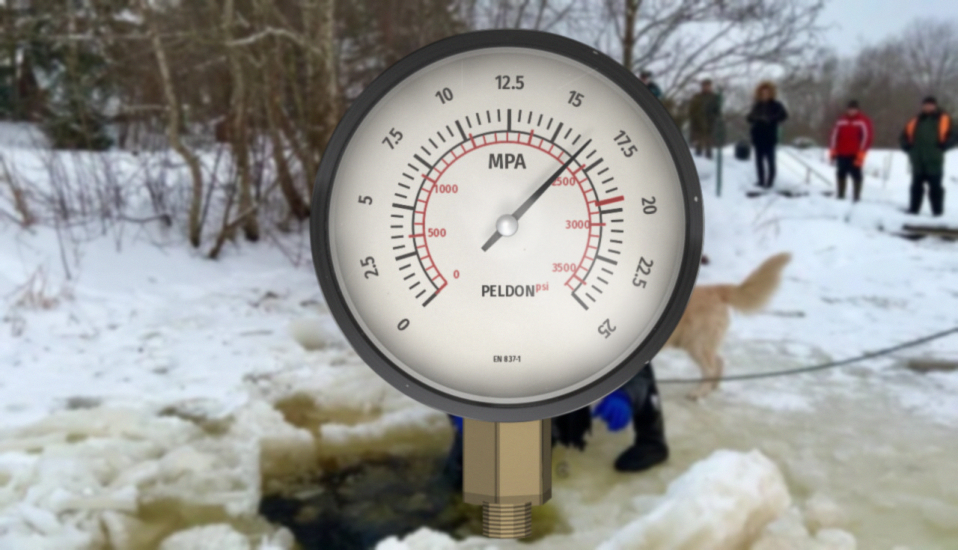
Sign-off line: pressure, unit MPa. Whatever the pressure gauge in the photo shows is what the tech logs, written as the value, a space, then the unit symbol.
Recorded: 16.5 MPa
